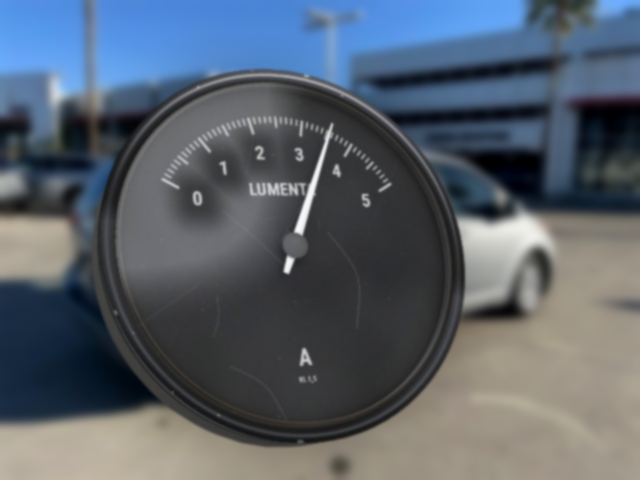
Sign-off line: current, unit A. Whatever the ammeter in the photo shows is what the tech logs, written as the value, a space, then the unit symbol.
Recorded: 3.5 A
